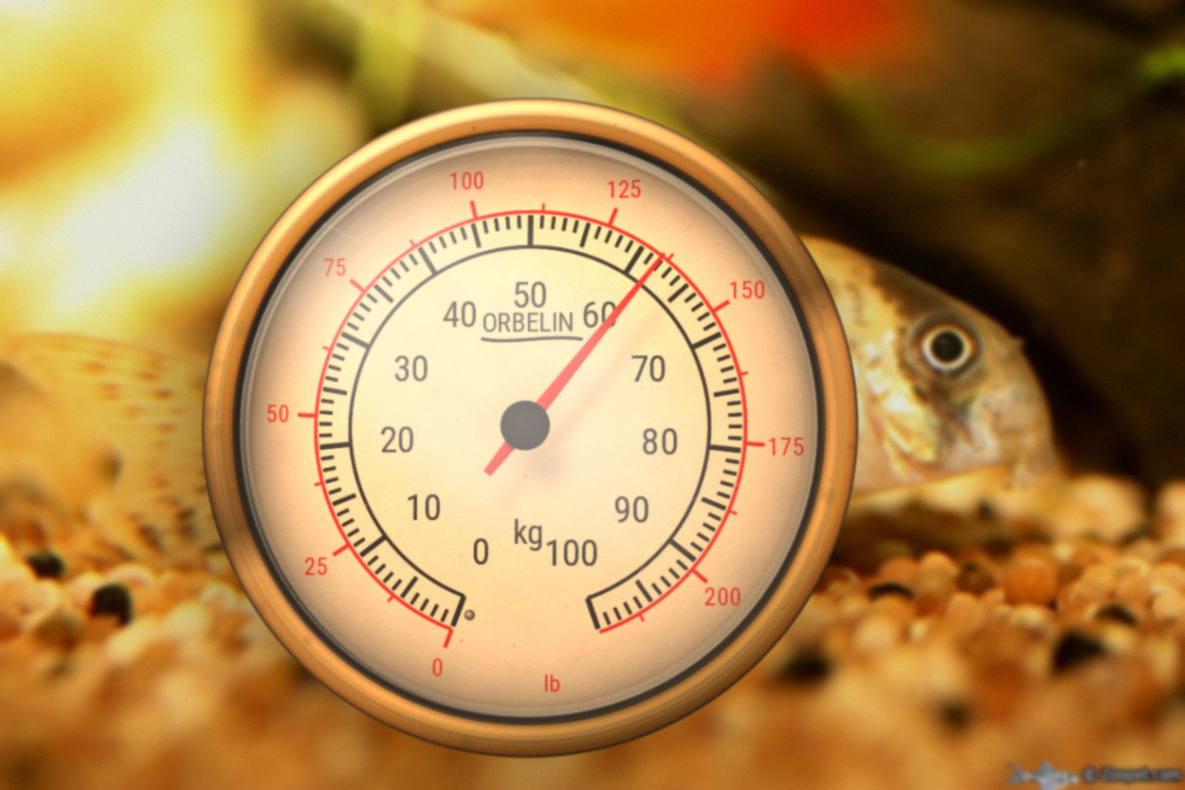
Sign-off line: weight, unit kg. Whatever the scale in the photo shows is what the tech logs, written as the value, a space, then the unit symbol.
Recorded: 62 kg
